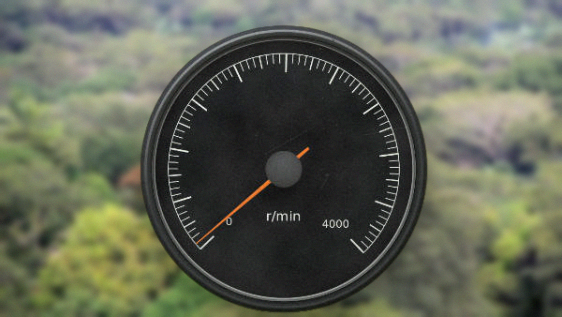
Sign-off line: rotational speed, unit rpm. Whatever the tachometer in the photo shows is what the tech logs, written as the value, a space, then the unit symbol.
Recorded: 50 rpm
